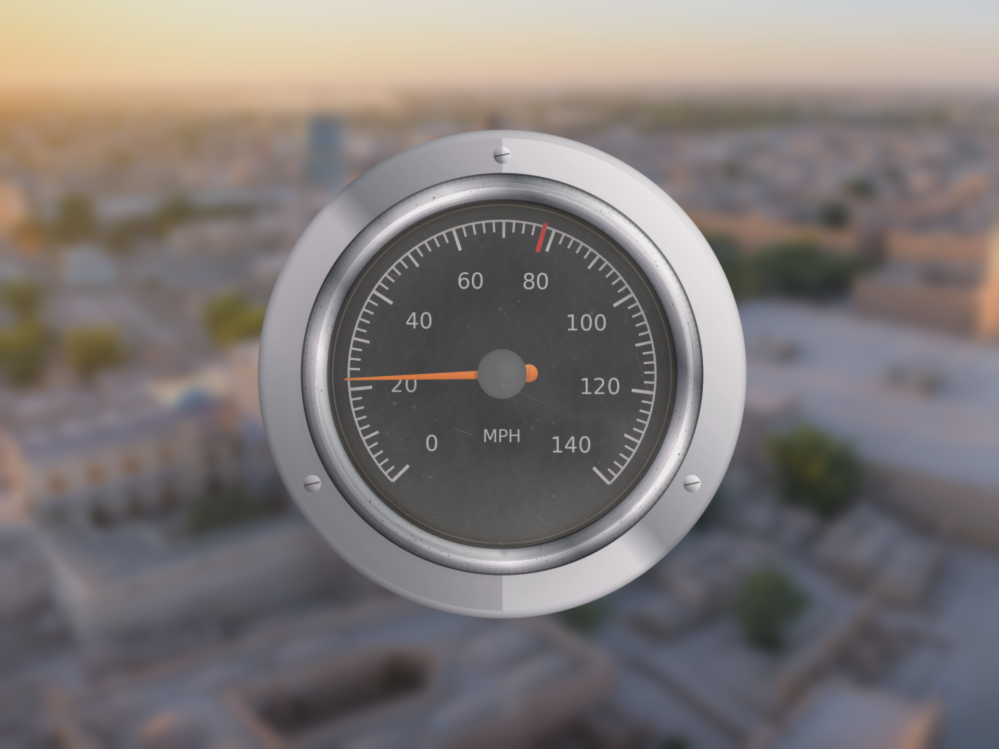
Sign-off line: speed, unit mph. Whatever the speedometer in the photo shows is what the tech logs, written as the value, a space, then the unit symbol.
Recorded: 22 mph
